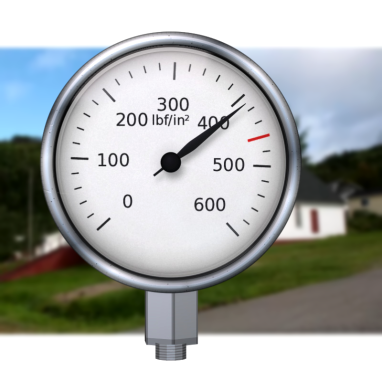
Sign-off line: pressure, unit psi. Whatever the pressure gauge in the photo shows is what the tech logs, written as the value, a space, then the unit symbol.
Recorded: 410 psi
